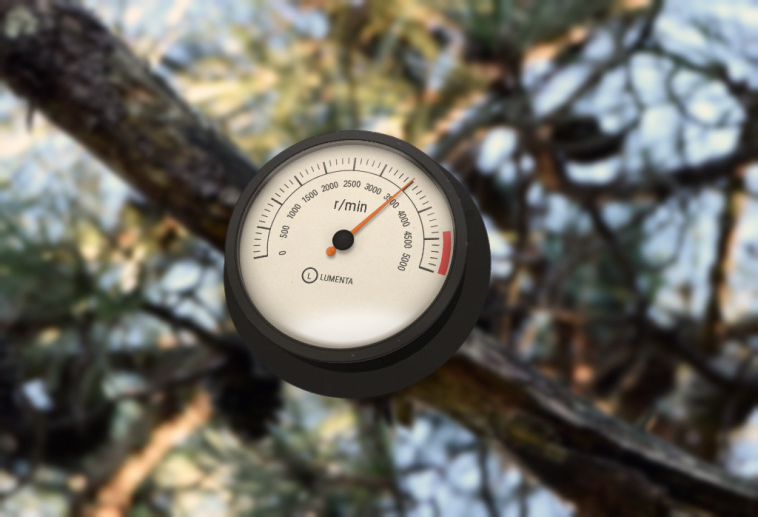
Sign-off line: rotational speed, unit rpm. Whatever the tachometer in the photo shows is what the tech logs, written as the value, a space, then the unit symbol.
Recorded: 3500 rpm
